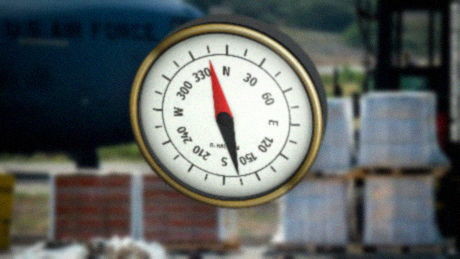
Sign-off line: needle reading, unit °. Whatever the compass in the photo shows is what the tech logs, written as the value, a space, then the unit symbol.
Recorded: 345 °
